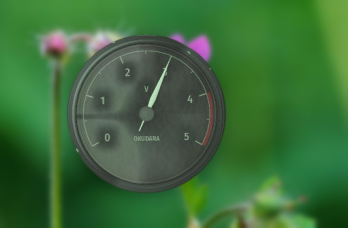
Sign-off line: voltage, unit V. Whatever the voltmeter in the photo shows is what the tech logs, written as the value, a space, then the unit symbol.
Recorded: 3 V
